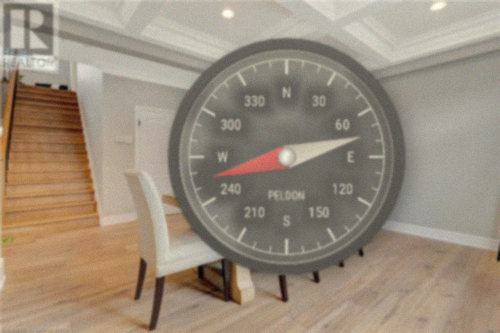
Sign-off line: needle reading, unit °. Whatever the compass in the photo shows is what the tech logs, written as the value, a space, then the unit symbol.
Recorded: 255 °
